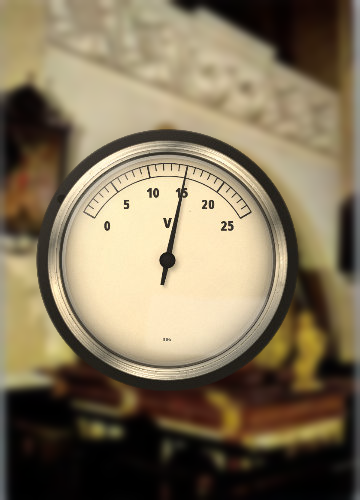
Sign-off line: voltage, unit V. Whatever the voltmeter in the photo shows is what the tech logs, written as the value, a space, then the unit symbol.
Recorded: 15 V
